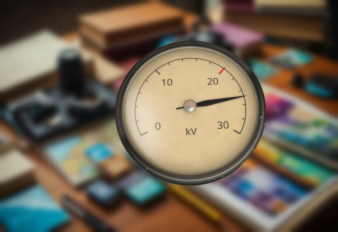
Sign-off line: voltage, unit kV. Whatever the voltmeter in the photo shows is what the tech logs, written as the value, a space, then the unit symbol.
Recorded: 25 kV
